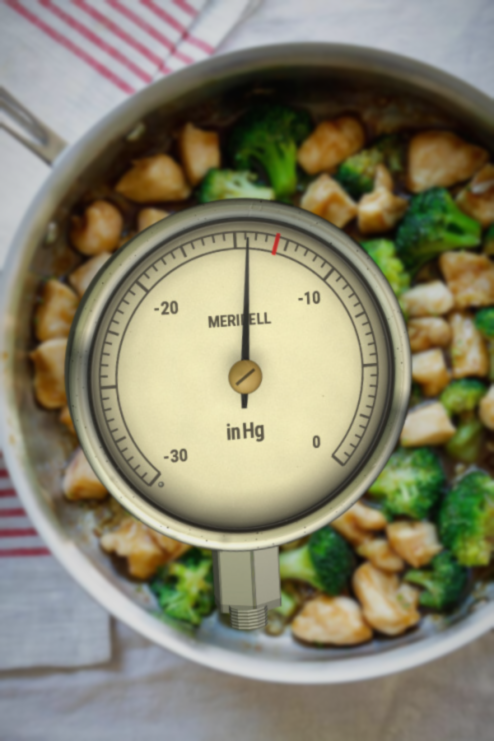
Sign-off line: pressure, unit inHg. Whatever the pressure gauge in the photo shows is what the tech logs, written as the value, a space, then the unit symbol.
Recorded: -14.5 inHg
